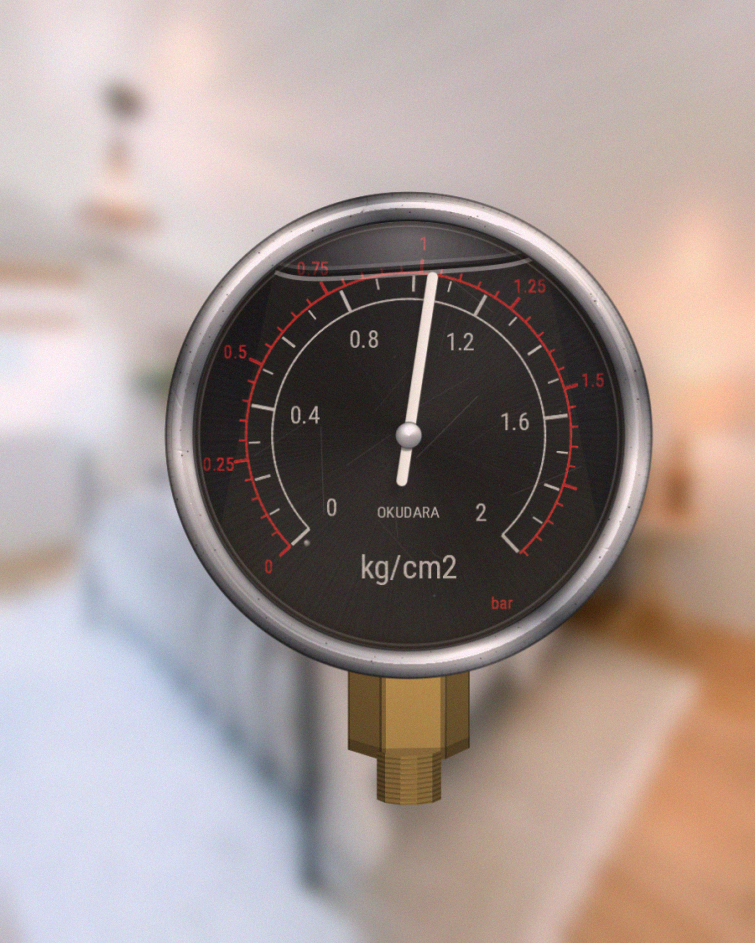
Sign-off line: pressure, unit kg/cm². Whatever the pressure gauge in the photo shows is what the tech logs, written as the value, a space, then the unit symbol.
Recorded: 1.05 kg/cm²
